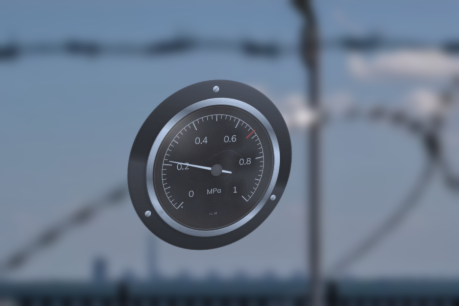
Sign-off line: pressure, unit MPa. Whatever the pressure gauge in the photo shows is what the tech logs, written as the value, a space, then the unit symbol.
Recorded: 0.22 MPa
